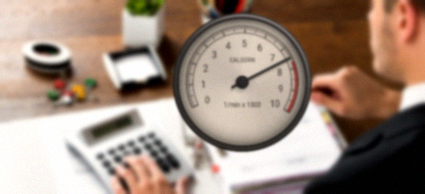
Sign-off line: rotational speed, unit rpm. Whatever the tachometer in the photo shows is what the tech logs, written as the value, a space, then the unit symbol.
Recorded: 7500 rpm
